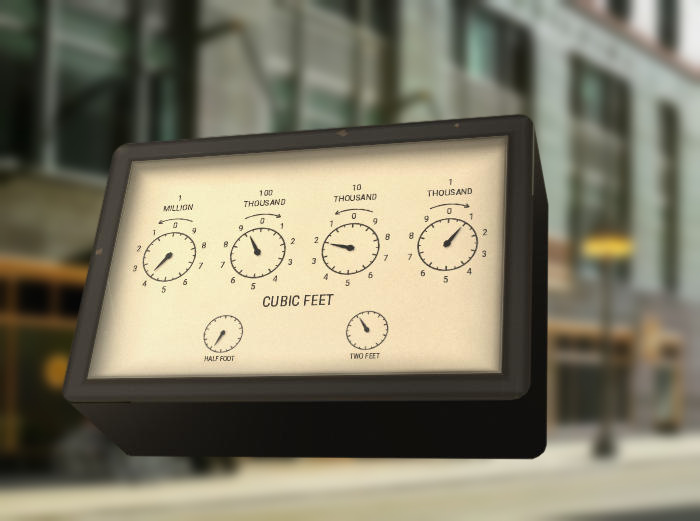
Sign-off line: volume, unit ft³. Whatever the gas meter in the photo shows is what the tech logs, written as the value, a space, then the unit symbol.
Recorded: 392100 ft³
